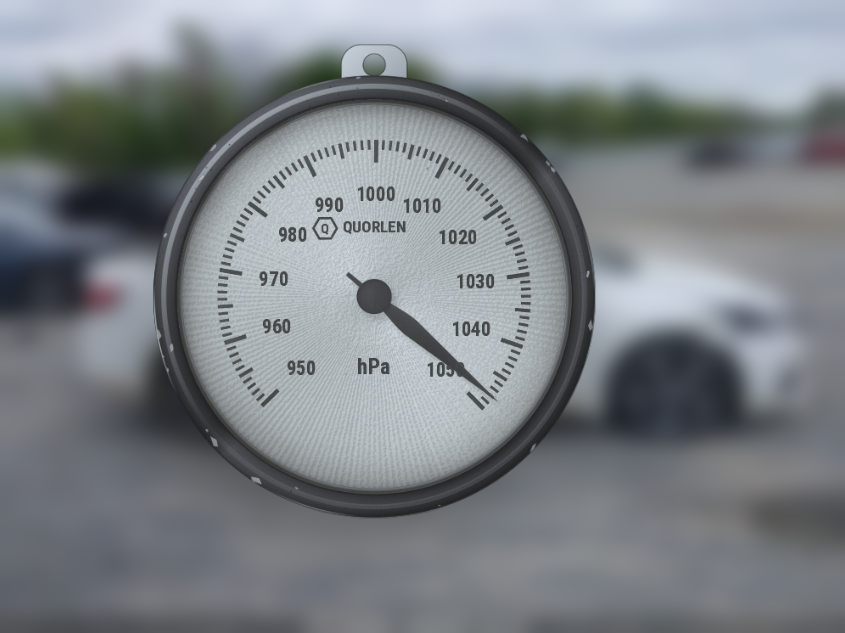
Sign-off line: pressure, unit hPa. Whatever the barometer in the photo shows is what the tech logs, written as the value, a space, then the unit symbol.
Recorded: 1048 hPa
